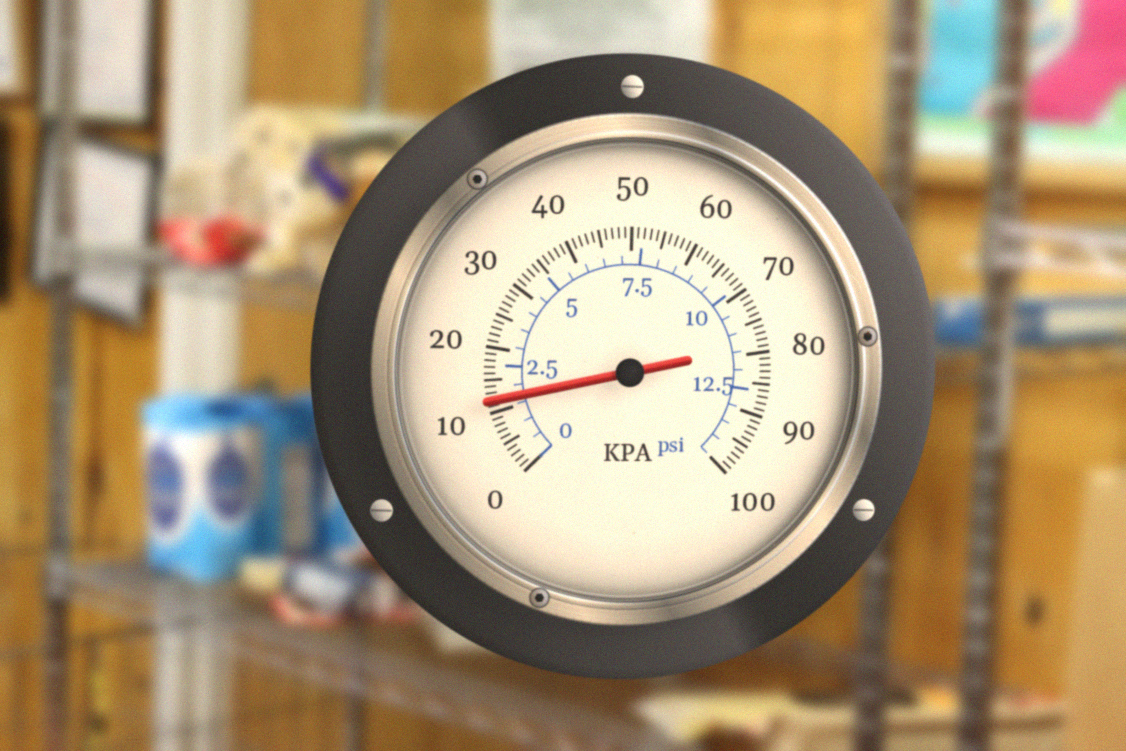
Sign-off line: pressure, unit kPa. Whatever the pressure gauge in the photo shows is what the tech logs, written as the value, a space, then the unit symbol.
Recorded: 12 kPa
